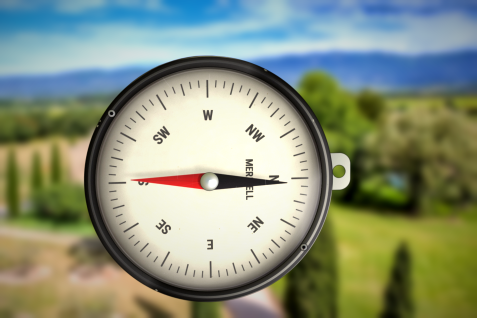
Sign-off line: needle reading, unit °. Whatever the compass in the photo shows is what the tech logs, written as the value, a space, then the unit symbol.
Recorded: 182.5 °
